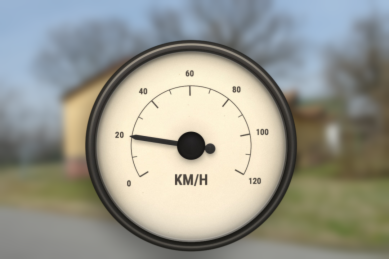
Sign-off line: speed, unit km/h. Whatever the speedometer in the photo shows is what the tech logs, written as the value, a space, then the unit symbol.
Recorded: 20 km/h
